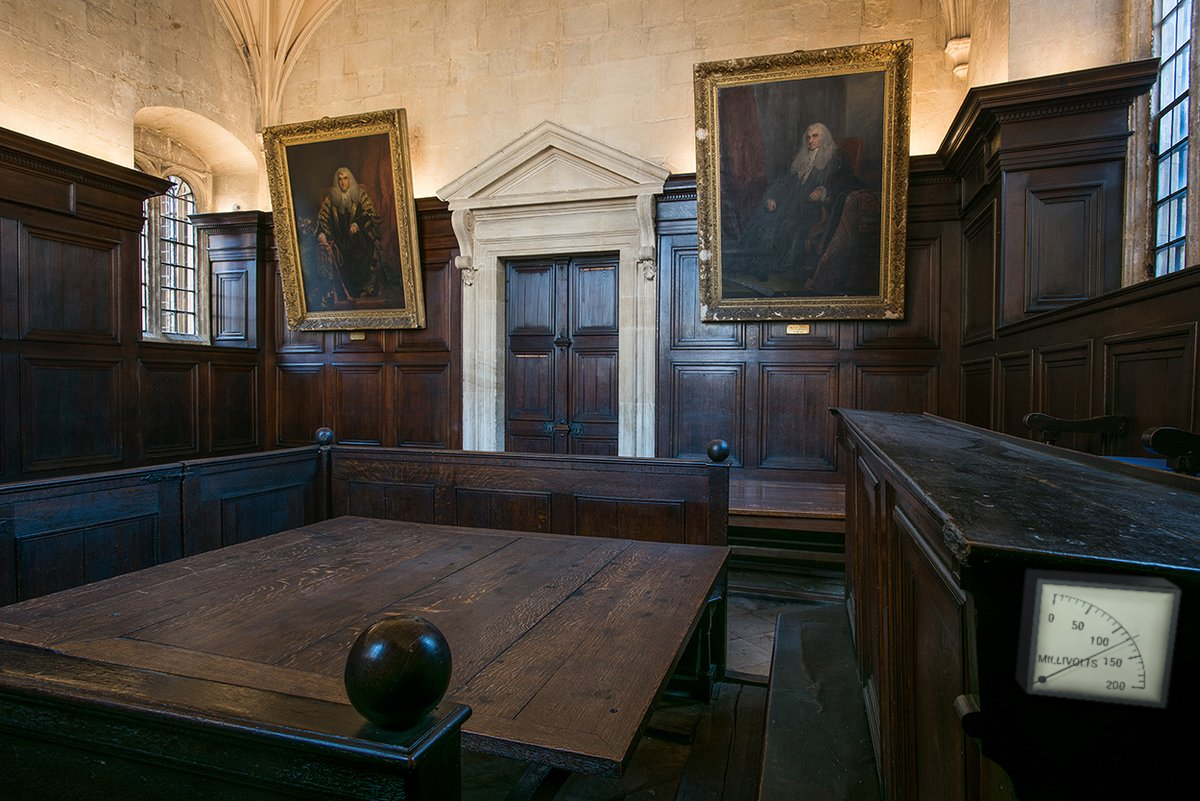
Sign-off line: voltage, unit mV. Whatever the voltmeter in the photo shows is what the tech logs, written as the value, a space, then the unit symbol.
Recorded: 120 mV
